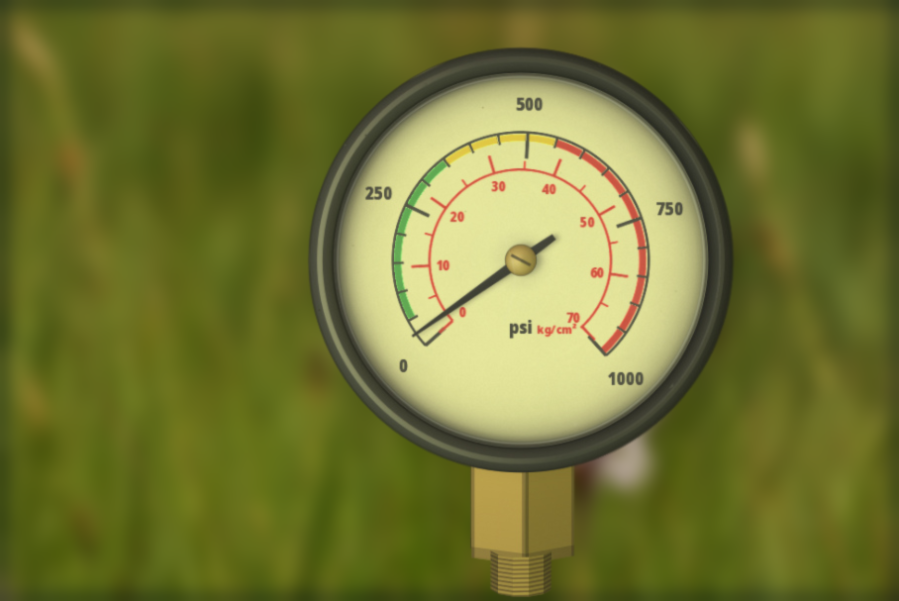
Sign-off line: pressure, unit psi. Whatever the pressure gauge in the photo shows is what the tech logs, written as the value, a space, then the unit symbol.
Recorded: 25 psi
